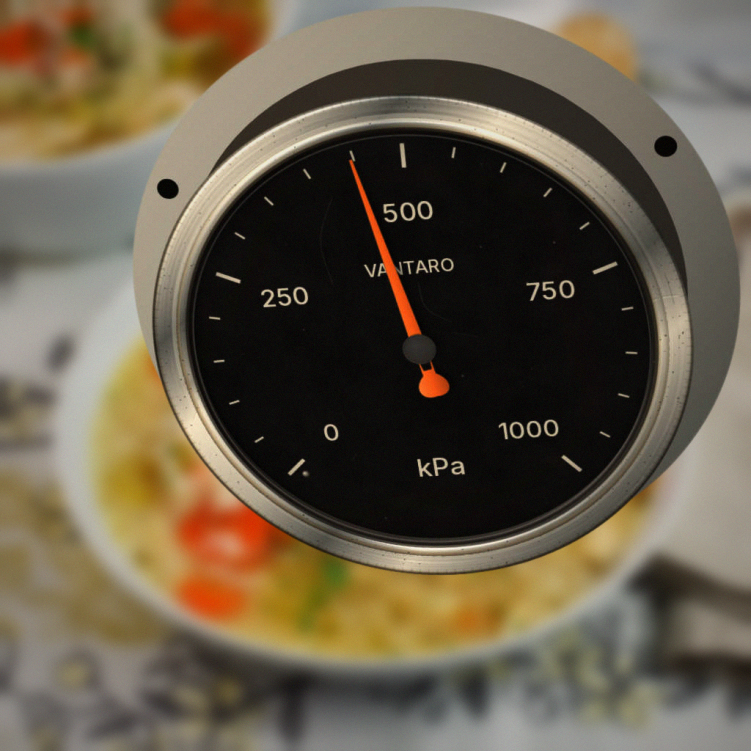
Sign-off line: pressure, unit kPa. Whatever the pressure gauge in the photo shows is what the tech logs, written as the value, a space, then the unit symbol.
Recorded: 450 kPa
